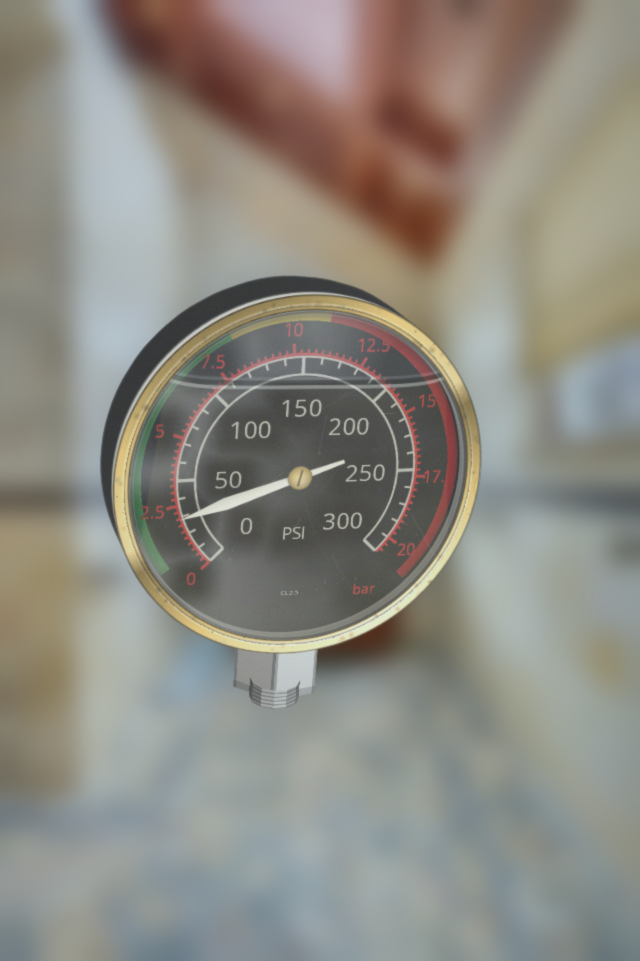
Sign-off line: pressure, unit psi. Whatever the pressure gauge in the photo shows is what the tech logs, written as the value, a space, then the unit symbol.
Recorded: 30 psi
